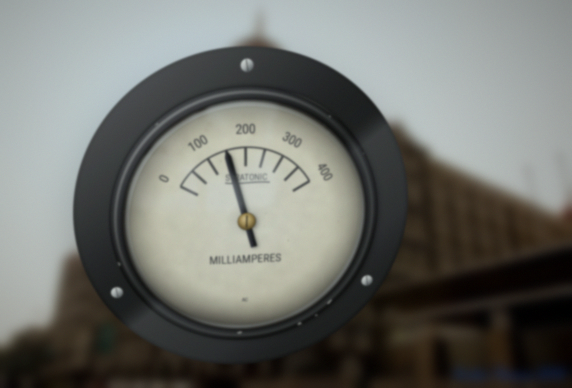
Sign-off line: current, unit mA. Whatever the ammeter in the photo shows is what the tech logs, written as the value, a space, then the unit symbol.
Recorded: 150 mA
